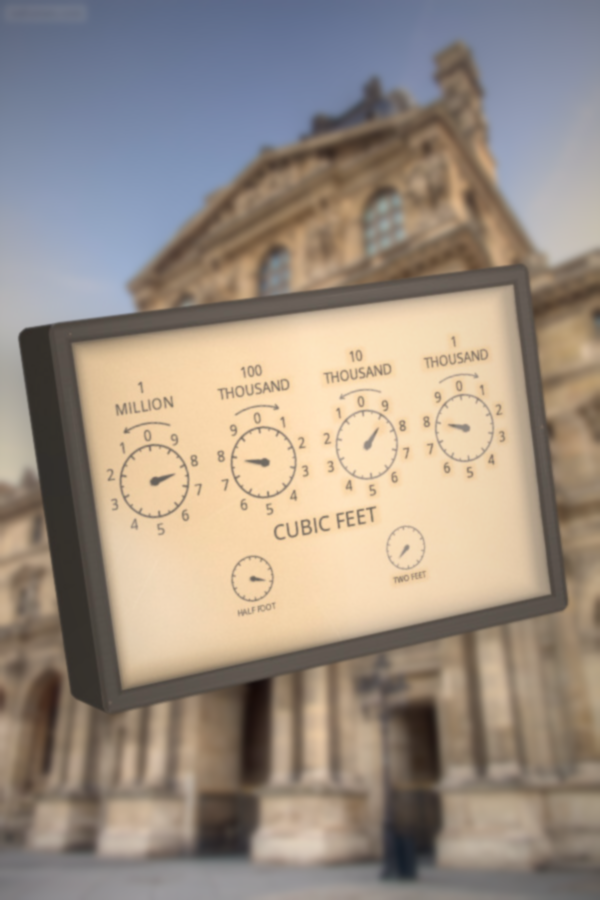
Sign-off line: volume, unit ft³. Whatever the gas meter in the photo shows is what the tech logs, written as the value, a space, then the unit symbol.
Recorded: 778800 ft³
